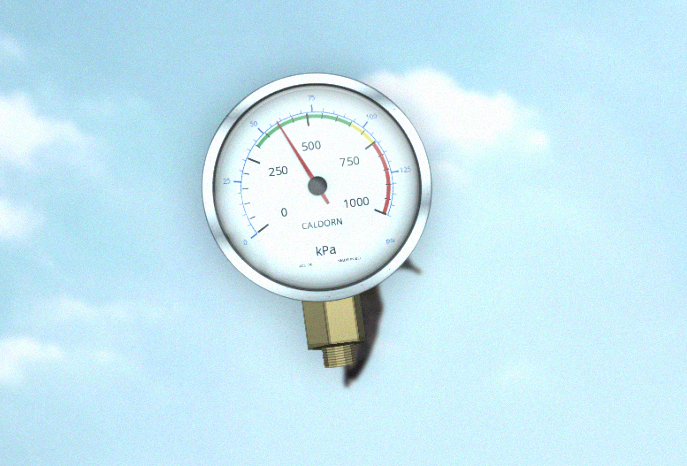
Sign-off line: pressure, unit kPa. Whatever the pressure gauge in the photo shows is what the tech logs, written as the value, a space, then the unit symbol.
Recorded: 400 kPa
